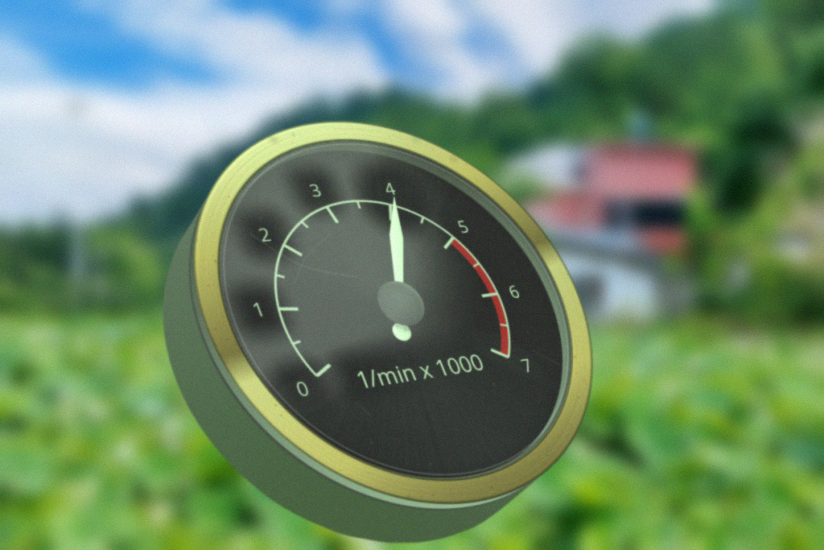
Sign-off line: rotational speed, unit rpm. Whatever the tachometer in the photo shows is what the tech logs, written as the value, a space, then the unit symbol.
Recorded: 4000 rpm
